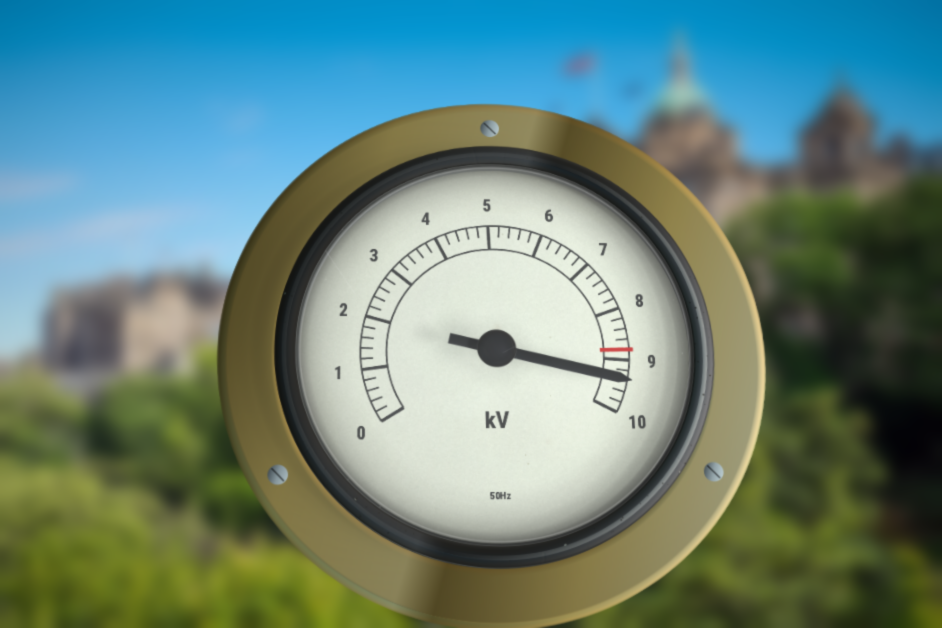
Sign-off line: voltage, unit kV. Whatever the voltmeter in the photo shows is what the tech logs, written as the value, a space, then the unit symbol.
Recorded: 9.4 kV
